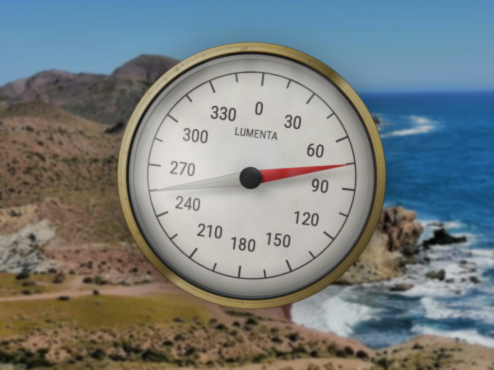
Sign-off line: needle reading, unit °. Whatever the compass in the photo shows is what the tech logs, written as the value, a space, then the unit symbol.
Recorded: 75 °
